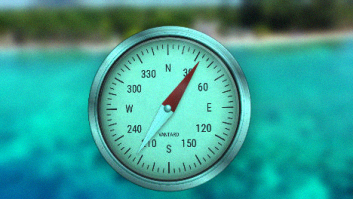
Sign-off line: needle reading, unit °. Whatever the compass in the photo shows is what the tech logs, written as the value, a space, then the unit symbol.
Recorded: 35 °
